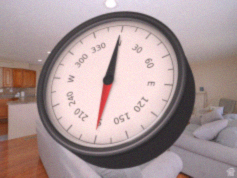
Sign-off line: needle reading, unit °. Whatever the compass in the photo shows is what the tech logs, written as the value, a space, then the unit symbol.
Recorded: 180 °
